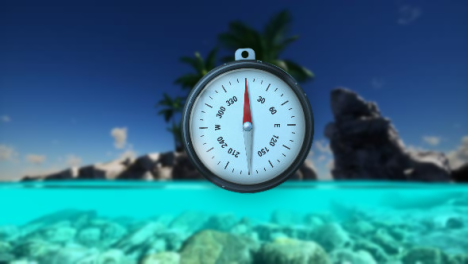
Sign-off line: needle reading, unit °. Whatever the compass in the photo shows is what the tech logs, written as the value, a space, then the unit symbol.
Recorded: 0 °
